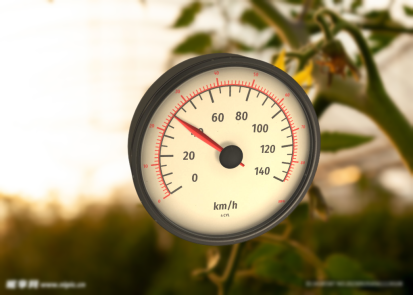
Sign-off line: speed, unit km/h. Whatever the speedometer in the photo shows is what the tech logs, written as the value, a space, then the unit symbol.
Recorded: 40 km/h
